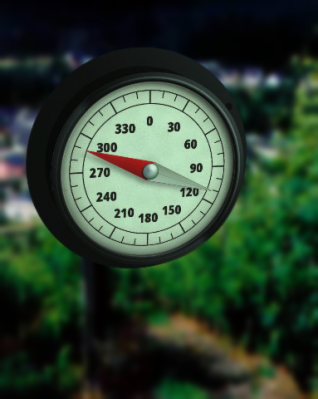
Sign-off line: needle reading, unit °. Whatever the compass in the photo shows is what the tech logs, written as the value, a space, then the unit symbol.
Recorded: 290 °
